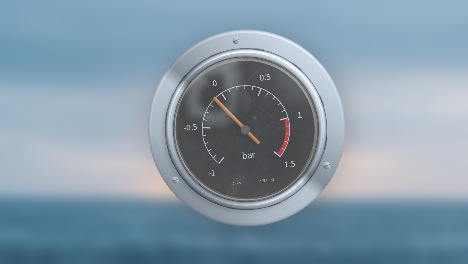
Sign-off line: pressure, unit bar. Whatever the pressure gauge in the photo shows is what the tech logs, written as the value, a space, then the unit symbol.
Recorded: -0.1 bar
